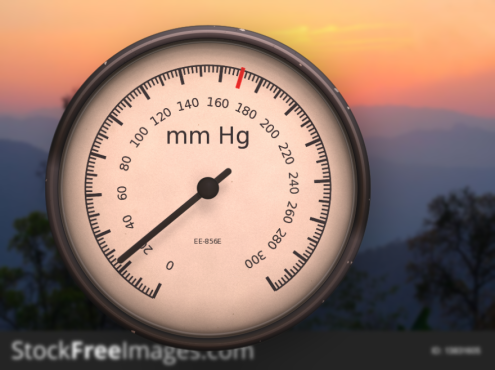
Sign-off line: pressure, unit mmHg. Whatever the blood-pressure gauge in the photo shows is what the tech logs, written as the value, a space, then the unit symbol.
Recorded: 24 mmHg
